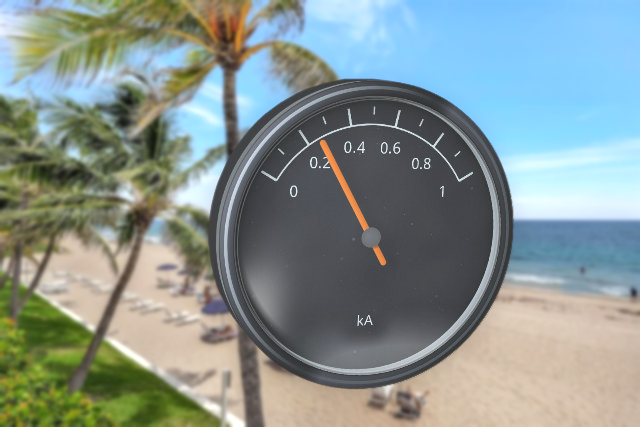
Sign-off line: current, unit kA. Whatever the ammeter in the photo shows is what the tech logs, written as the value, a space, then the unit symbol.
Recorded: 0.25 kA
